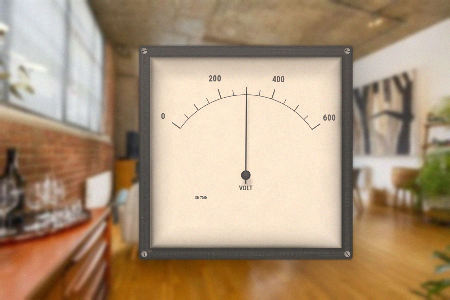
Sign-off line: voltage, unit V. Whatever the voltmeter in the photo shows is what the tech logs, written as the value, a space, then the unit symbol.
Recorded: 300 V
